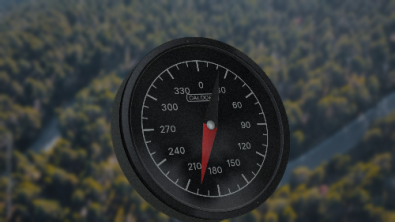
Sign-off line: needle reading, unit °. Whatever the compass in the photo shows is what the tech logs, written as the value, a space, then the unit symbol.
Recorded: 200 °
